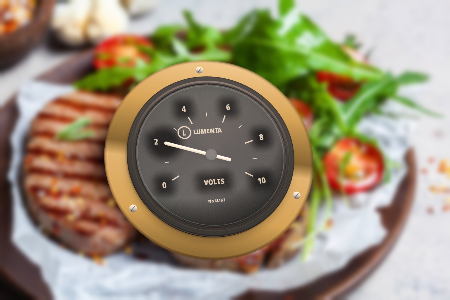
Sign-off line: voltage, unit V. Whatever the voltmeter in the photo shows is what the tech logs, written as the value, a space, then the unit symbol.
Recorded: 2 V
